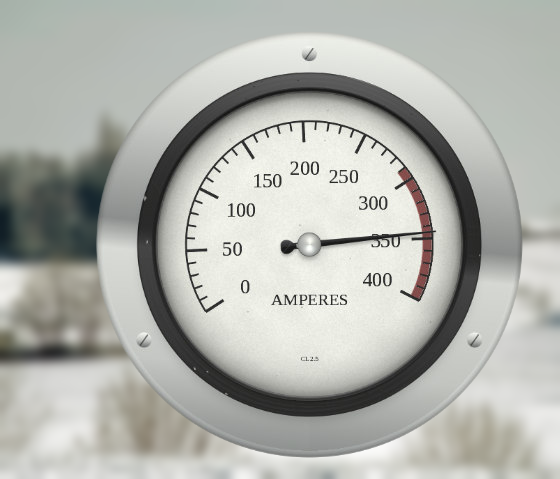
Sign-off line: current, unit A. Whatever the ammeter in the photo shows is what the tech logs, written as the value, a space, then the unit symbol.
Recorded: 345 A
